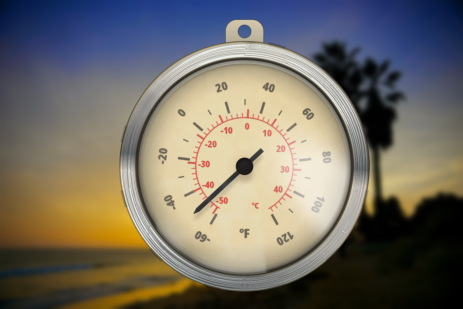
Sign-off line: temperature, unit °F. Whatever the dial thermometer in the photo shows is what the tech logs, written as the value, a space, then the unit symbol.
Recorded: -50 °F
